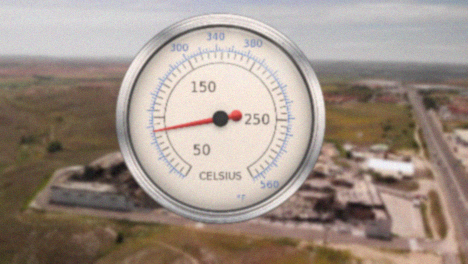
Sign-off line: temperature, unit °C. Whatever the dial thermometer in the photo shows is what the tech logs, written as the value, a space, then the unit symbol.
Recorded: 90 °C
